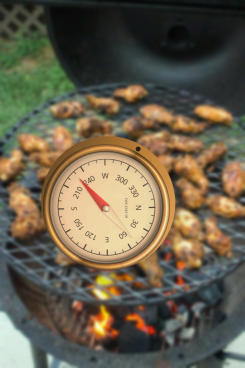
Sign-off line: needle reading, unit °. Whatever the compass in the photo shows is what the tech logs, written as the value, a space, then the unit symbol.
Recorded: 230 °
